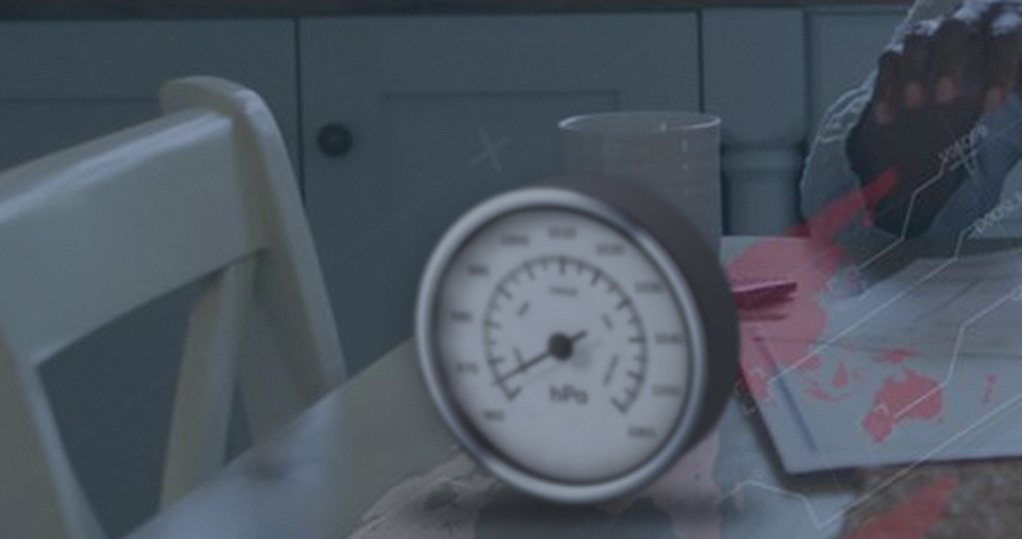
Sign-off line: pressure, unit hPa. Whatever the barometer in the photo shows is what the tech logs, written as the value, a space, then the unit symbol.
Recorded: 965 hPa
